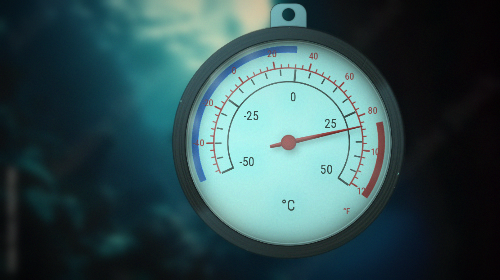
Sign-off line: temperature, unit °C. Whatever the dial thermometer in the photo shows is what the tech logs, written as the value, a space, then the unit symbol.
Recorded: 30 °C
